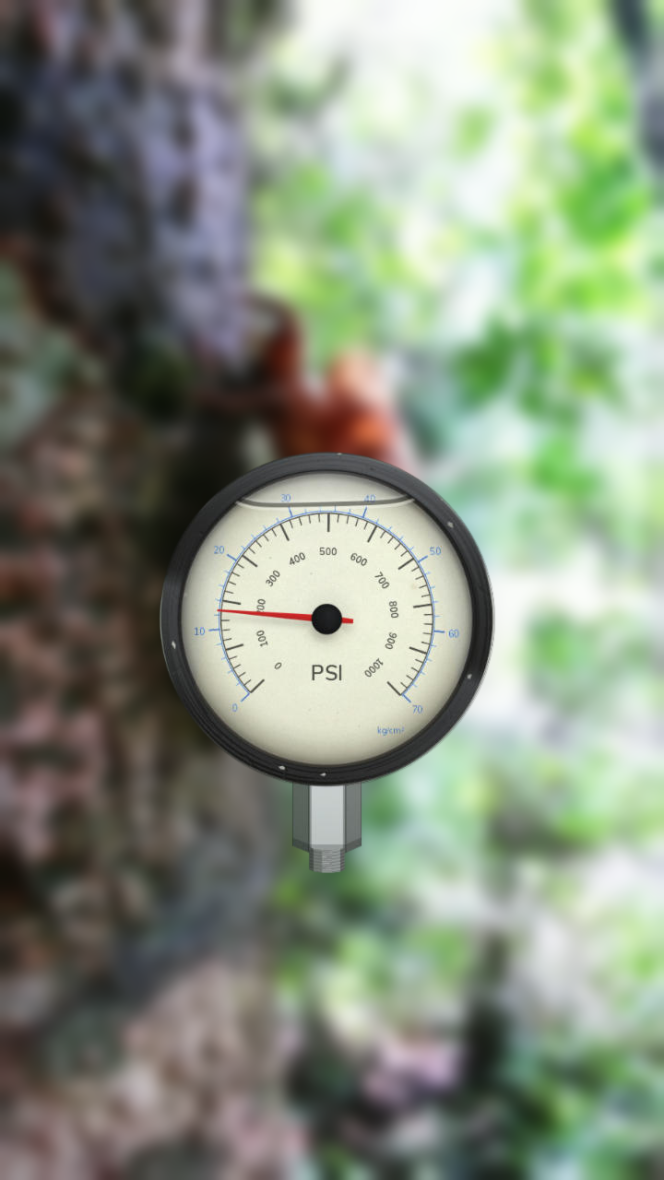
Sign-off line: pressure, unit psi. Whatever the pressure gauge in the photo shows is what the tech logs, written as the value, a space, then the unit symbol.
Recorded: 180 psi
